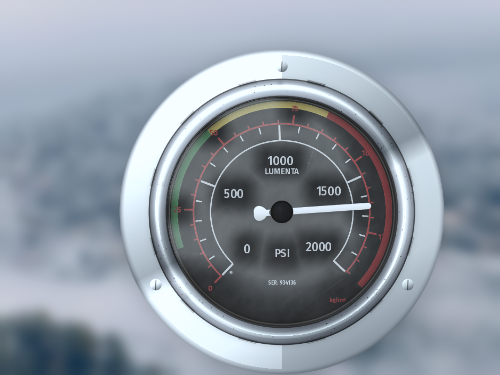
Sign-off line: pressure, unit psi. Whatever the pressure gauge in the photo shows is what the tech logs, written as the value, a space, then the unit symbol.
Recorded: 1650 psi
